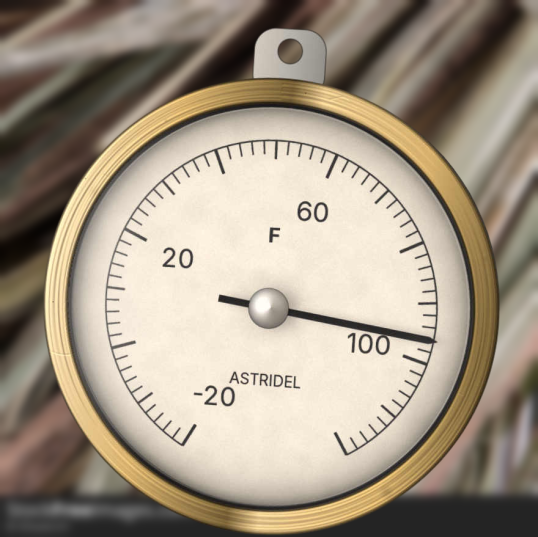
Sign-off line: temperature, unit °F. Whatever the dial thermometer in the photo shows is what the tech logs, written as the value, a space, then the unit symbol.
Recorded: 96 °F
